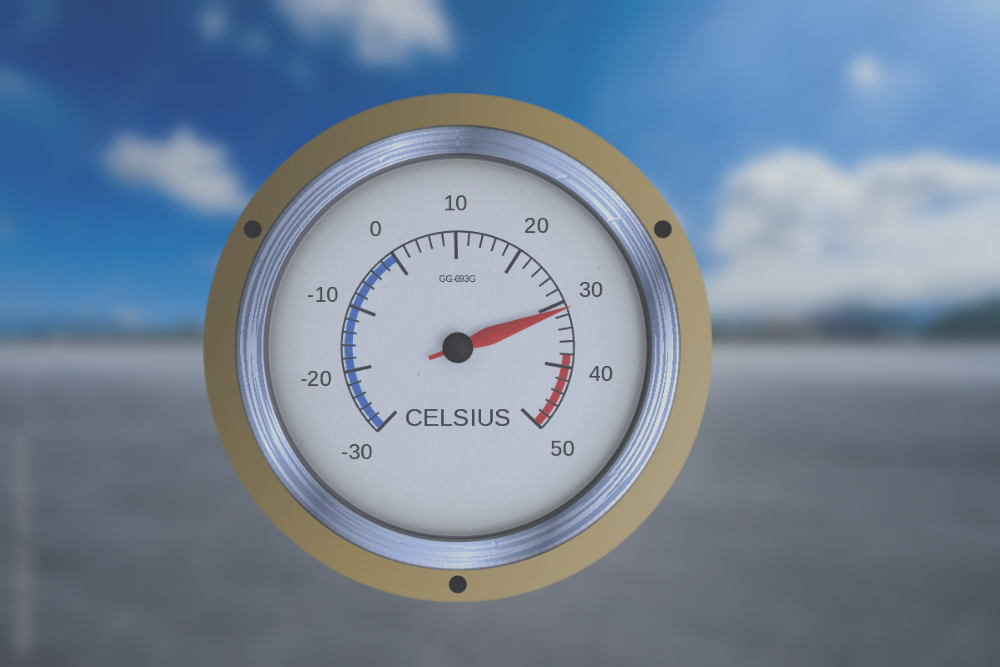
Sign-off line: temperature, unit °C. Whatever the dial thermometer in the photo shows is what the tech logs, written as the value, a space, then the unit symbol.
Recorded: 31 °C
